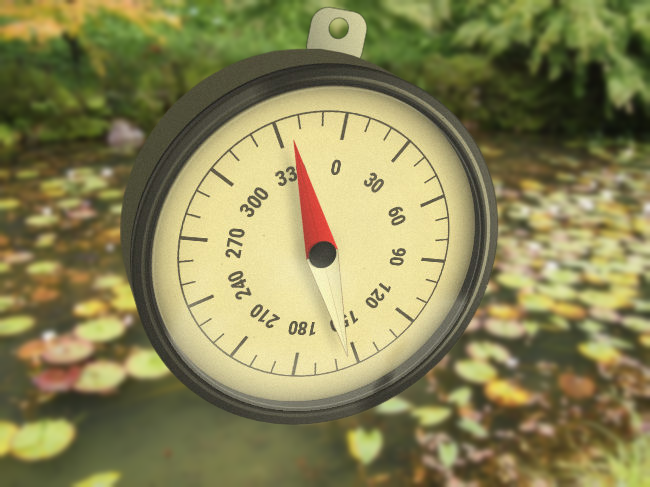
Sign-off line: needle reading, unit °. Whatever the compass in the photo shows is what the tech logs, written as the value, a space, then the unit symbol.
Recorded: 335 °
